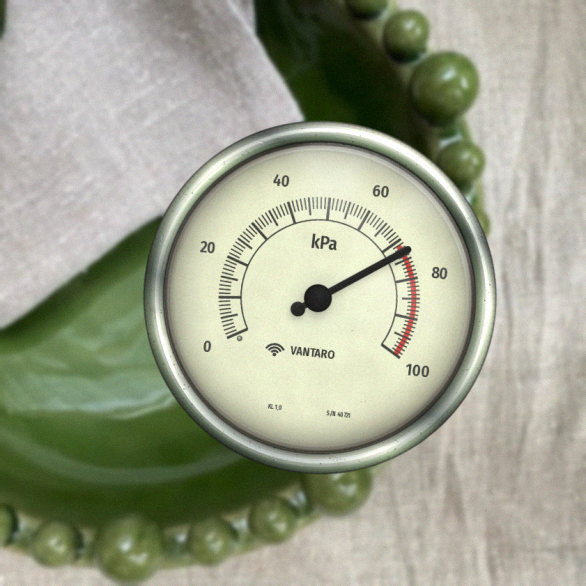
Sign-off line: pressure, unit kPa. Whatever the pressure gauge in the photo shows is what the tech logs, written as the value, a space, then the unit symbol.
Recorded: 73 kPa
